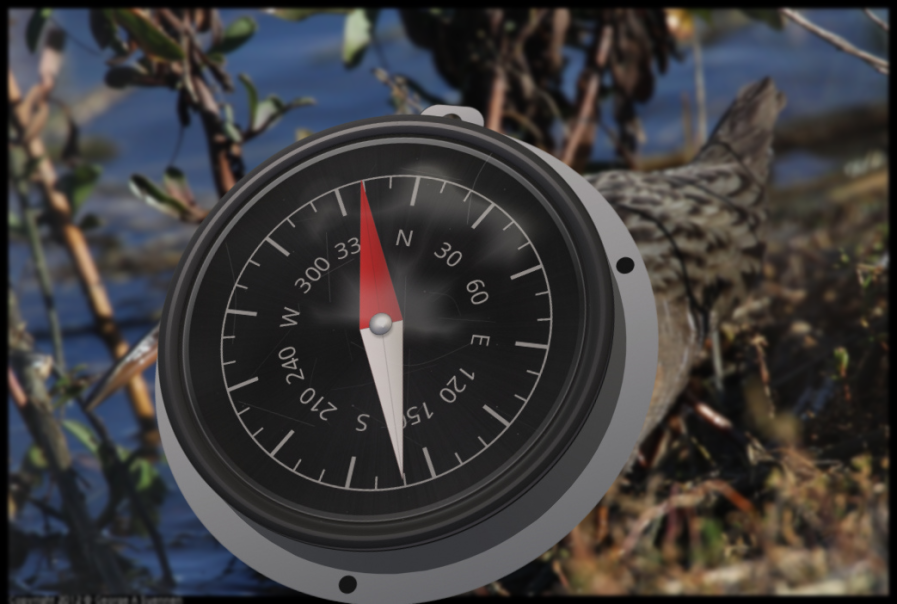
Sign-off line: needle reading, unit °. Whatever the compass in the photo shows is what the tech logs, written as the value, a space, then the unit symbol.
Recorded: 340 °
